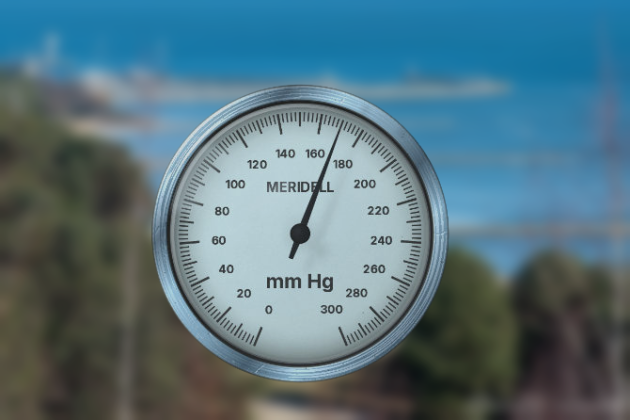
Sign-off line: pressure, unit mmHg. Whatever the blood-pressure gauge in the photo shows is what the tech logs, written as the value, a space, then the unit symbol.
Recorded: 170 mmHg
